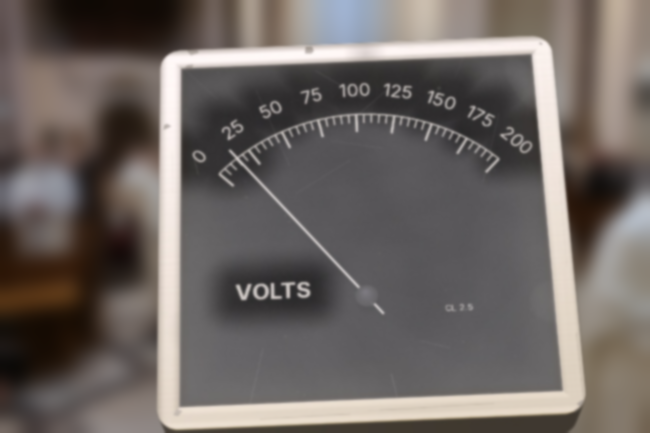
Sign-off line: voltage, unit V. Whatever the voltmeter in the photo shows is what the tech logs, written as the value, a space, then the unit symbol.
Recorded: 15 V
